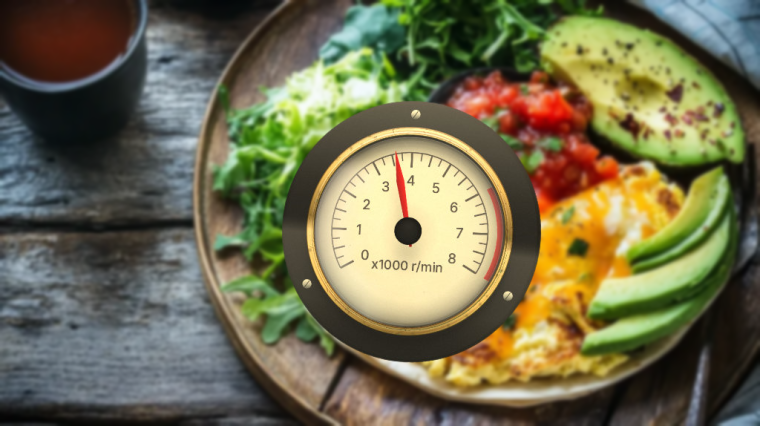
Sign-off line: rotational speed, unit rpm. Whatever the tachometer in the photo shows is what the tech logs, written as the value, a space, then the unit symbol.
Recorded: 3625 rpm
